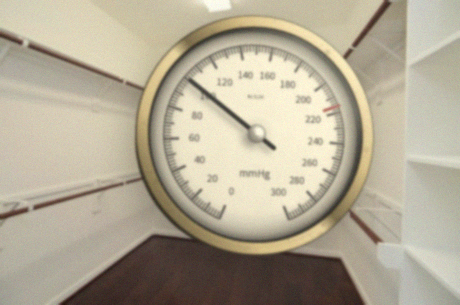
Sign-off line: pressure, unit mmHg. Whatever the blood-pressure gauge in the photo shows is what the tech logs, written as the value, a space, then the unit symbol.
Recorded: 100 mmHg
